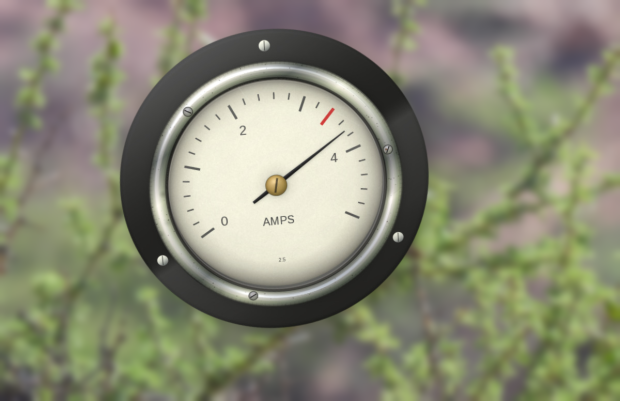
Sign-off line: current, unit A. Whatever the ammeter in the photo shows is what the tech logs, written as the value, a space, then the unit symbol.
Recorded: 3.7 A
